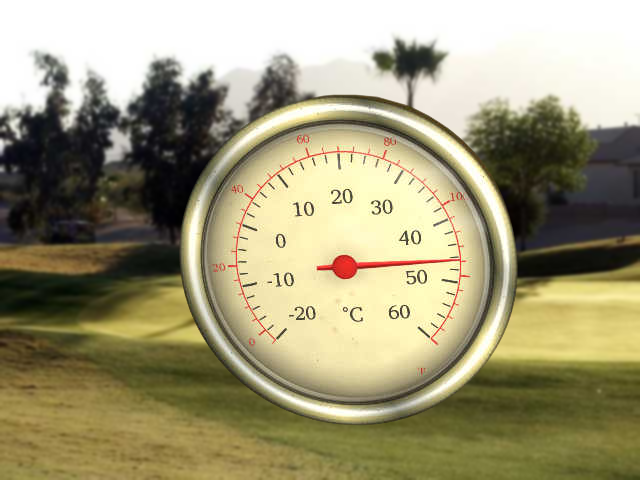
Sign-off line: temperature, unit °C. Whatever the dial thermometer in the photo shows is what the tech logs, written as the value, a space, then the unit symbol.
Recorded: 46 °C
